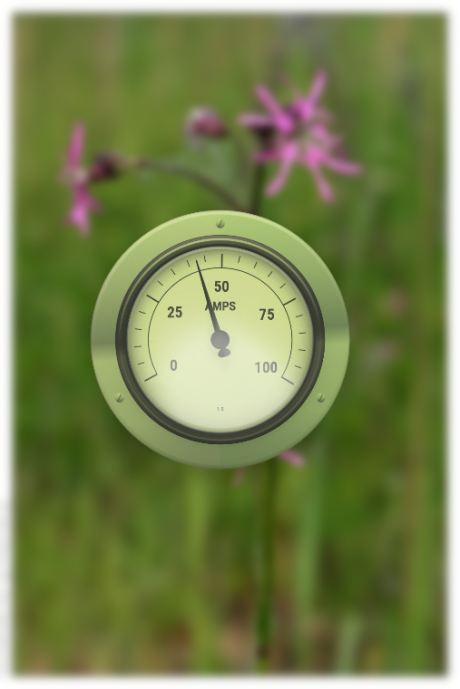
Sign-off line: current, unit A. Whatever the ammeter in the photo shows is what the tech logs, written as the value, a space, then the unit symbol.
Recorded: 42.5 A
